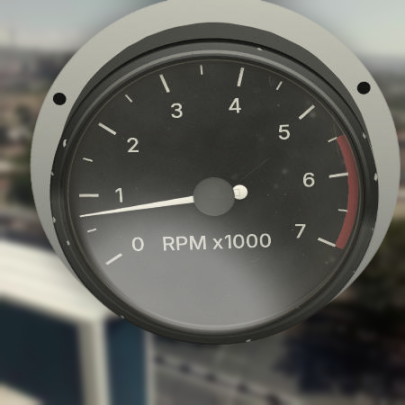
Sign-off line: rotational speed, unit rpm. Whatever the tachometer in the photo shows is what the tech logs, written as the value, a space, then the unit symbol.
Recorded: 750 rpm
